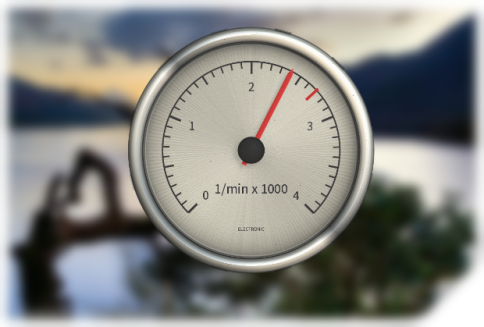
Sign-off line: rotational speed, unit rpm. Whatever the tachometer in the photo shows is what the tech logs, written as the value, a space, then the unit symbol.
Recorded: 2400 rpm
